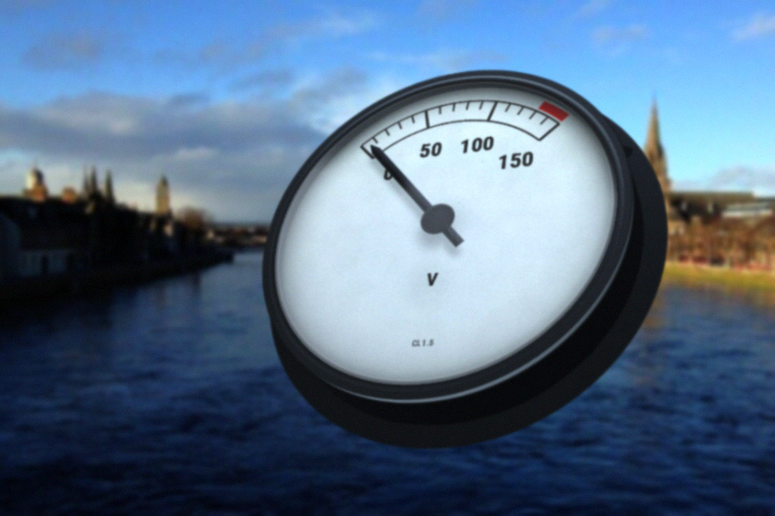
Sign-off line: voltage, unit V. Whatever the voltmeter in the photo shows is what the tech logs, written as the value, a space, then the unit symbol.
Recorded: 5 V
